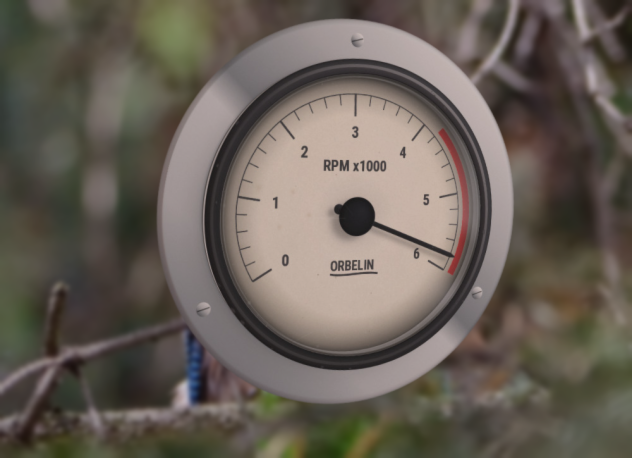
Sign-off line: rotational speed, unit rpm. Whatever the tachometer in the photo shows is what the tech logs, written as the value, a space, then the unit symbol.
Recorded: 5800 rpm
